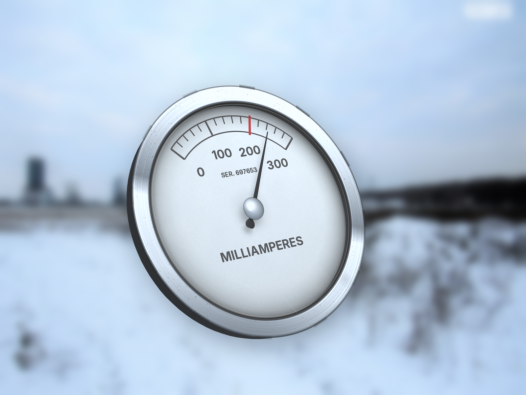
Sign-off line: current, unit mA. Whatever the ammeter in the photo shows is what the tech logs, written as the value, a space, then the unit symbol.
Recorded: 240 mA
